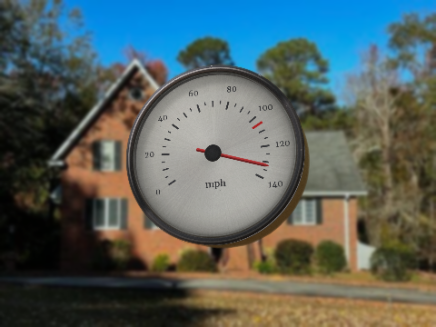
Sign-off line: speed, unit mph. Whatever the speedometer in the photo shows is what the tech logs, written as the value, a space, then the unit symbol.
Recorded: 132.5 mph
